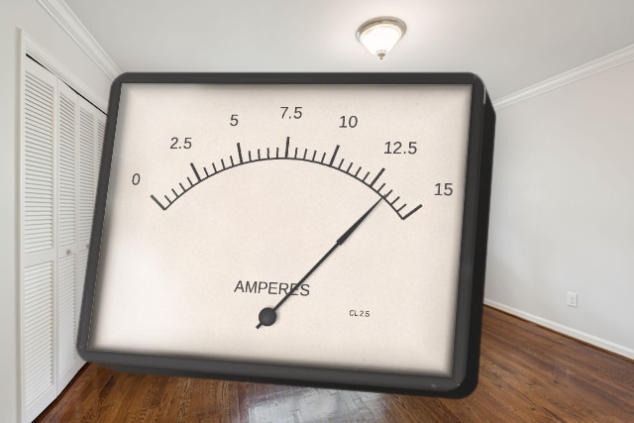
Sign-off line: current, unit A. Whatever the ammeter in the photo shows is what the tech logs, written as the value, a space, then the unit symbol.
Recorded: 13.5 A
